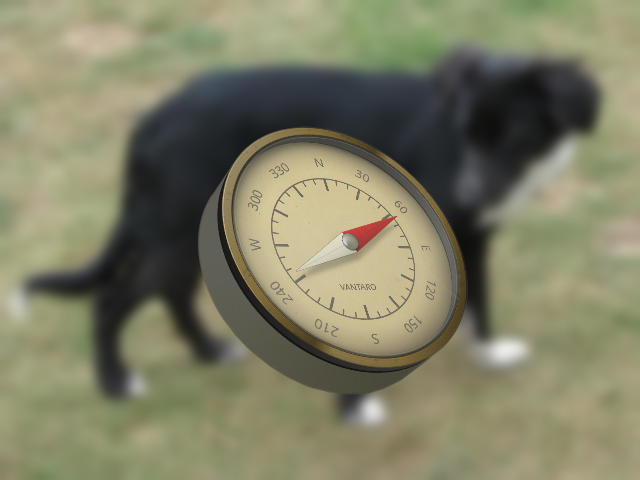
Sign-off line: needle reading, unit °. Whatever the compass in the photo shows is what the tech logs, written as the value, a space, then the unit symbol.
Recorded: 65 °
